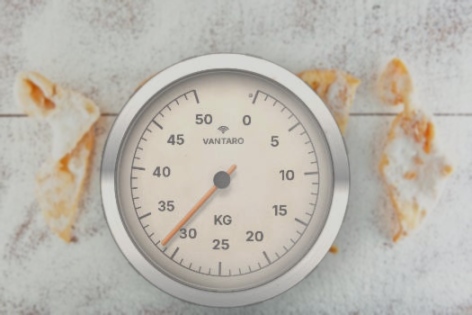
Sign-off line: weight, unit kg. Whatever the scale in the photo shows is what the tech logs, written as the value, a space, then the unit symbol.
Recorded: 31.5 kg
